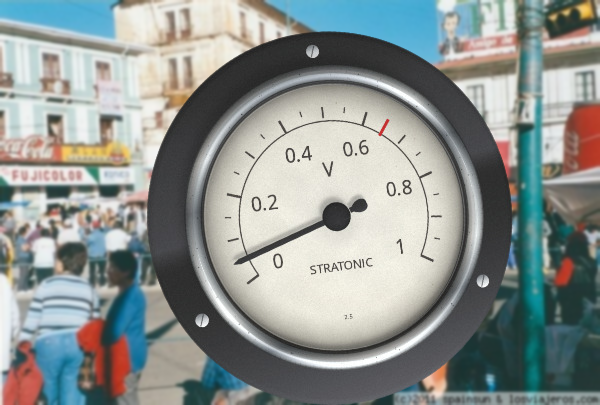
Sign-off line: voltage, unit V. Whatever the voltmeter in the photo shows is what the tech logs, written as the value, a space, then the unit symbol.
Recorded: 0.05 V
